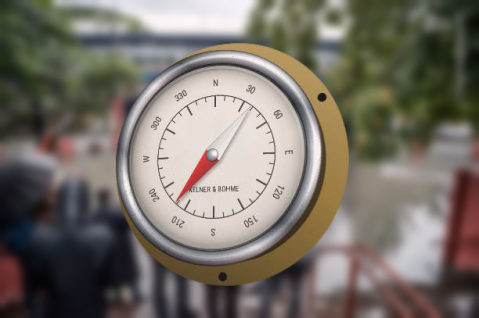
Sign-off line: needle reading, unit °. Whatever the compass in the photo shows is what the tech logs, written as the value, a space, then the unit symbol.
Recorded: 220 °
